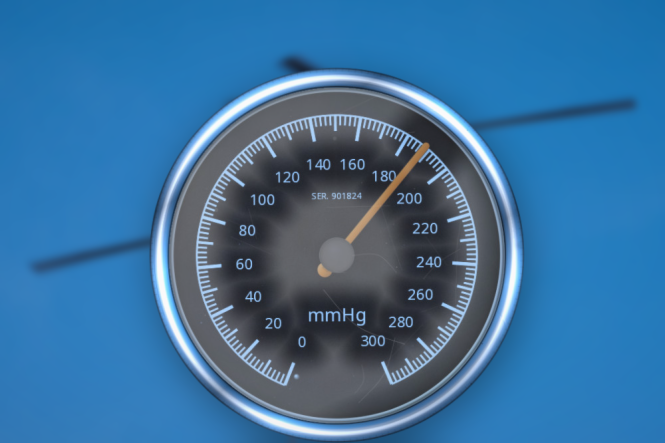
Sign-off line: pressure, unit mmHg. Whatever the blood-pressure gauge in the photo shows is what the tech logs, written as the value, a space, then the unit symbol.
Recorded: 188 mmHg
